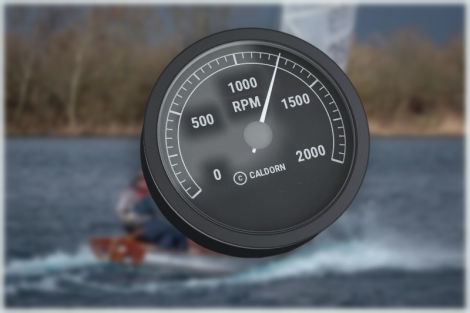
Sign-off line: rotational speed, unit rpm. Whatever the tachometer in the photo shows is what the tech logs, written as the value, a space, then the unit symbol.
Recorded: 1250 rpm
